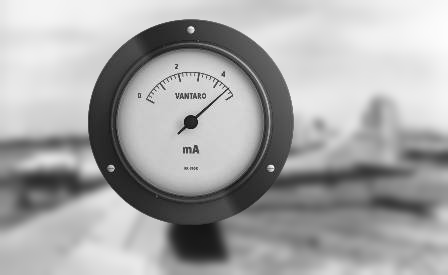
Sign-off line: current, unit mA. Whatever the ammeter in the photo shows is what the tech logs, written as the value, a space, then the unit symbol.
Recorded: 4.6 mA
